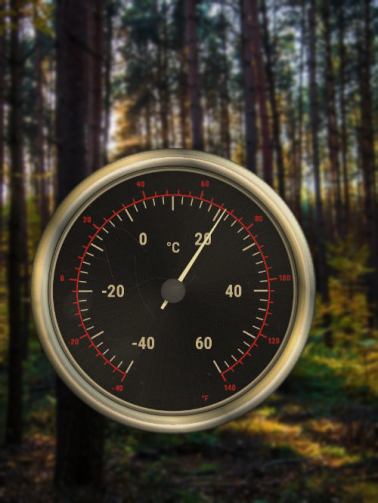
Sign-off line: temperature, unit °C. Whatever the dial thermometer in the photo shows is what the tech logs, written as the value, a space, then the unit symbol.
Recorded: 21 °C
